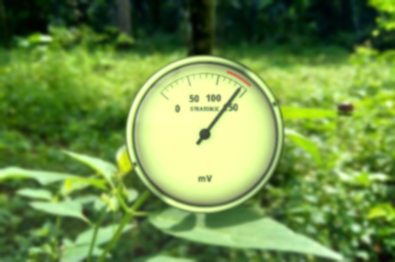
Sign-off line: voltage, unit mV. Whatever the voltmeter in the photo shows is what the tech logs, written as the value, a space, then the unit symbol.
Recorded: 140 mV
